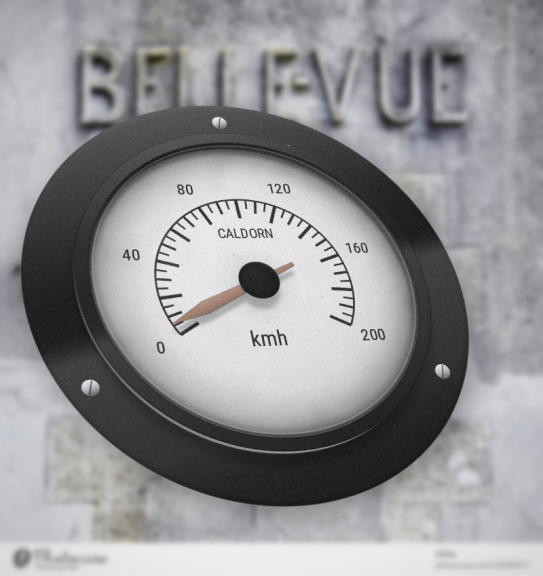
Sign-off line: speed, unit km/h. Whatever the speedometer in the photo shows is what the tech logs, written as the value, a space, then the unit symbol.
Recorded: 5 km/h
